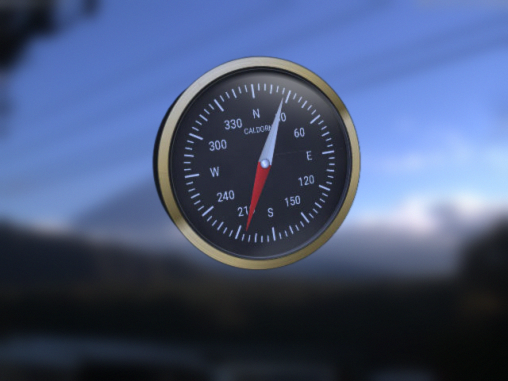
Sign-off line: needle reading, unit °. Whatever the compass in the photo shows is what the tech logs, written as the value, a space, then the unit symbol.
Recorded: 205 °
